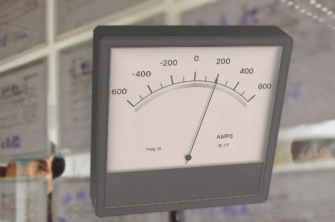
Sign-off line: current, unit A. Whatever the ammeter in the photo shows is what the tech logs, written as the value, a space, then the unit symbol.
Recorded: 200 A
